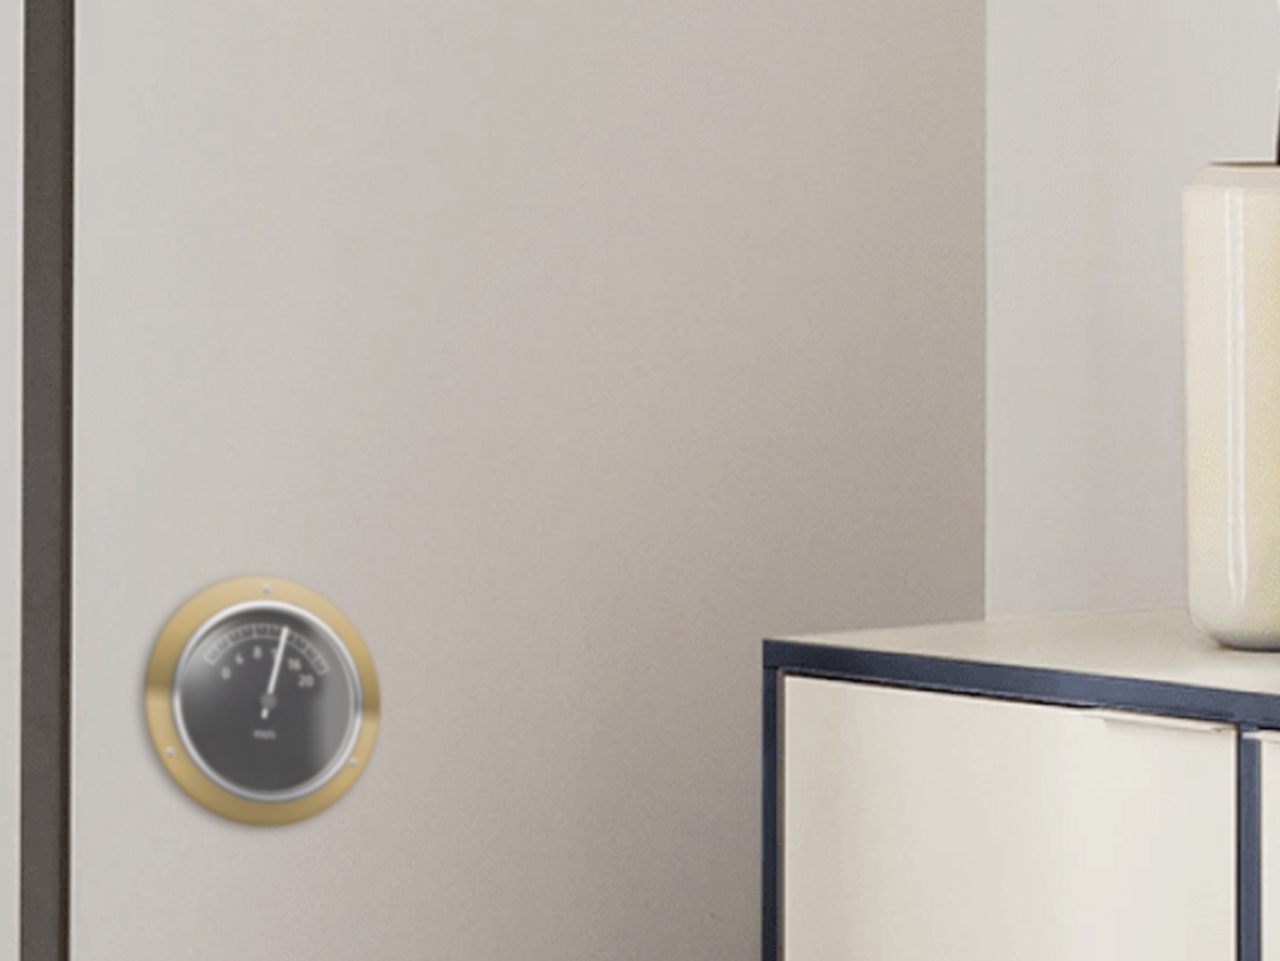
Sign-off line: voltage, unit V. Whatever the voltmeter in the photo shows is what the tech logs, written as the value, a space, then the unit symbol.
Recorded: 12 V
